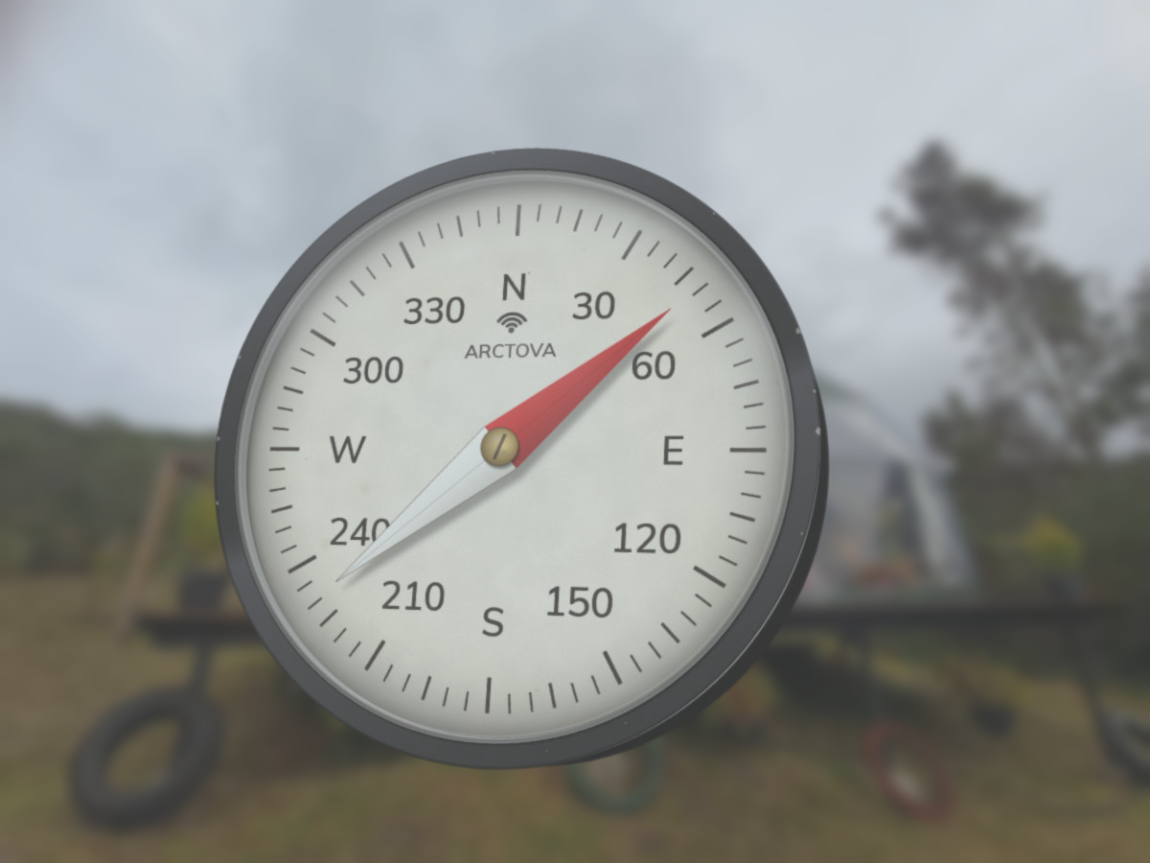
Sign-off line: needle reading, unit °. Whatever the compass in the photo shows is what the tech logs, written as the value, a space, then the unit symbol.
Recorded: 50 °
